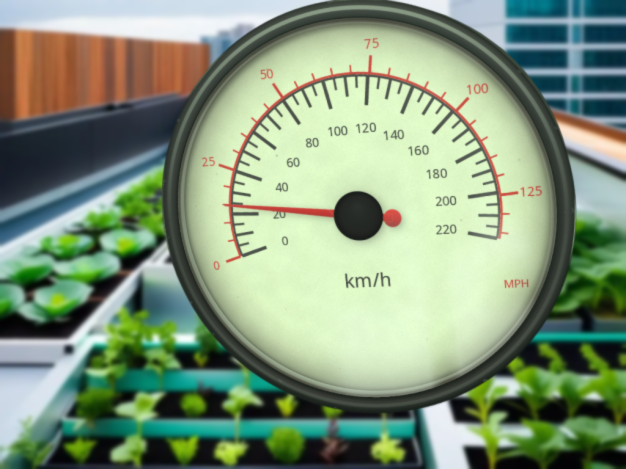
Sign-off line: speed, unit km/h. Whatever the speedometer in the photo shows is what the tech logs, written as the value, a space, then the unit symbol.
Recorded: 25 km/h
